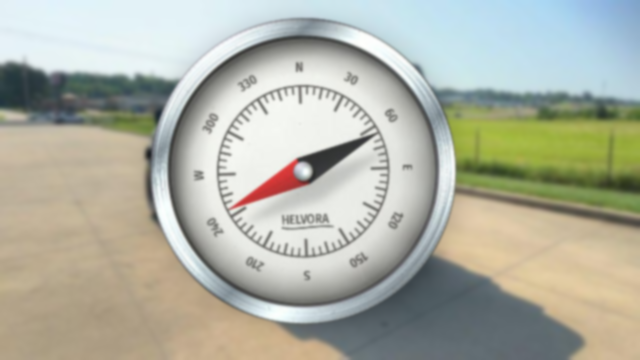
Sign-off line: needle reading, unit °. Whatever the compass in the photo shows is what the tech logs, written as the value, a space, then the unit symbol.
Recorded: 245 °
